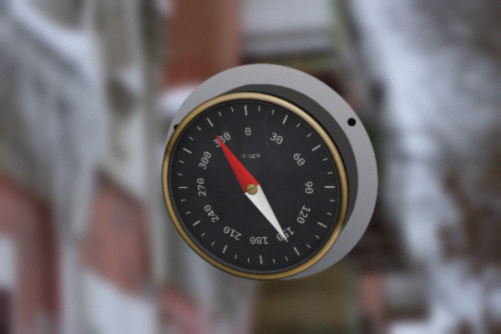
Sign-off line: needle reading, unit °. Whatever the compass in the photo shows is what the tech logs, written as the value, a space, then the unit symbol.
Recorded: 330 °
